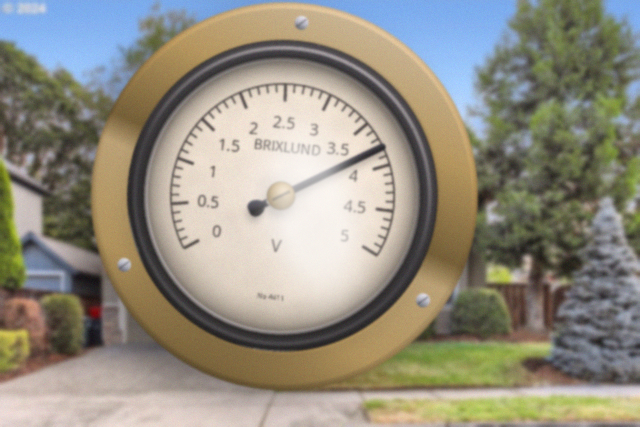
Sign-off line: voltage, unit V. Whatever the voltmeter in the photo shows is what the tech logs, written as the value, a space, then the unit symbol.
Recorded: 3.8 V
